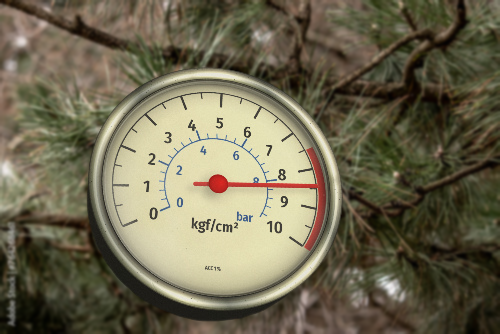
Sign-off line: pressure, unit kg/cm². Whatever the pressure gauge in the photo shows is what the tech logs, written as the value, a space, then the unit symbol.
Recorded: 8.5 kg/cm²
